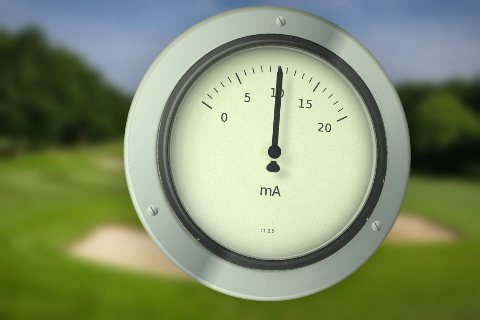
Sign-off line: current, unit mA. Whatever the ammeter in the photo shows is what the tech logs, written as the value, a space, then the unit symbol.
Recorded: 10 mA
